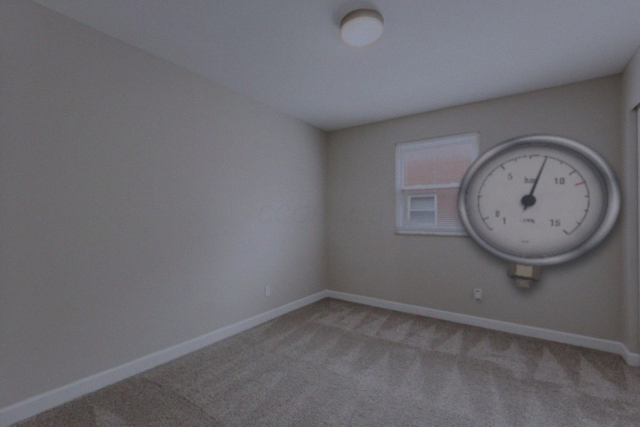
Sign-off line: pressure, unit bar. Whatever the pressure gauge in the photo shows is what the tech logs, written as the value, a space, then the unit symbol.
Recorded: 8 bar
